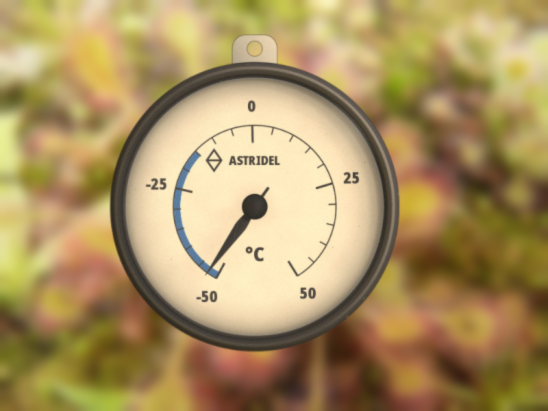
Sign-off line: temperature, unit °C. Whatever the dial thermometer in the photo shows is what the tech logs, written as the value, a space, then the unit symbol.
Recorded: -47.5 °C
